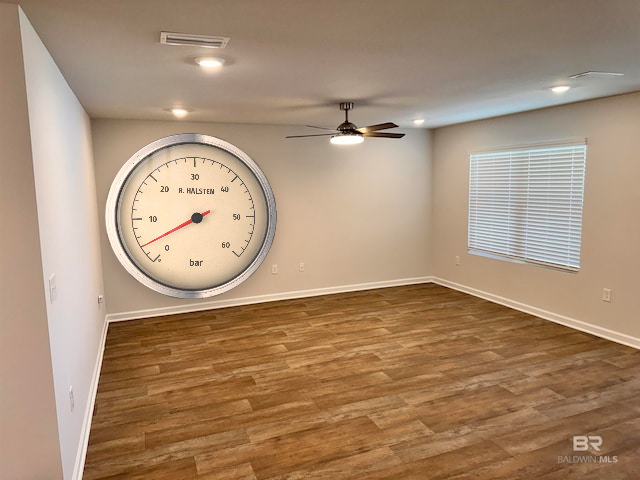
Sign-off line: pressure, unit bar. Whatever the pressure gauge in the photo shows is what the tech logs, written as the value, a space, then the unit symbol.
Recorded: 4 bar
